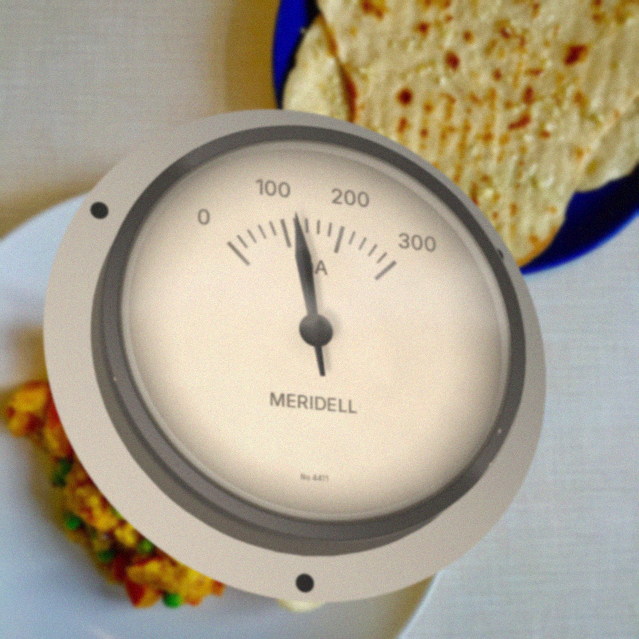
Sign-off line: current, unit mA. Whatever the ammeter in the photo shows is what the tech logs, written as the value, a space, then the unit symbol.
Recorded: 120 mA
